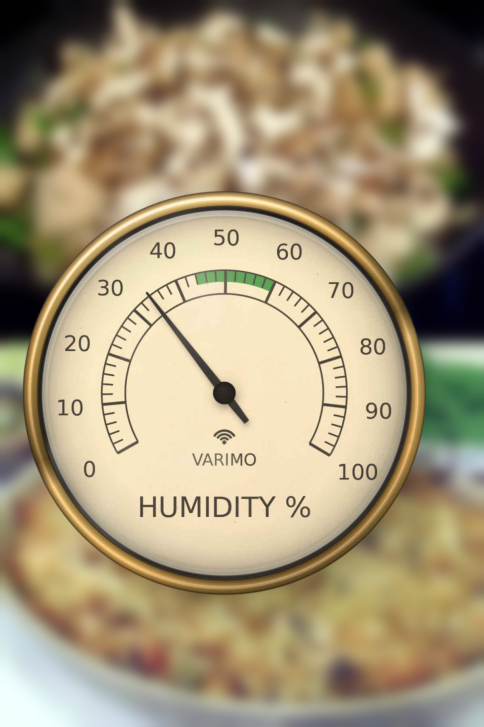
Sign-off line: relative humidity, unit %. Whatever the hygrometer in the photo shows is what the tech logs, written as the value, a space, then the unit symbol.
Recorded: 34 %
